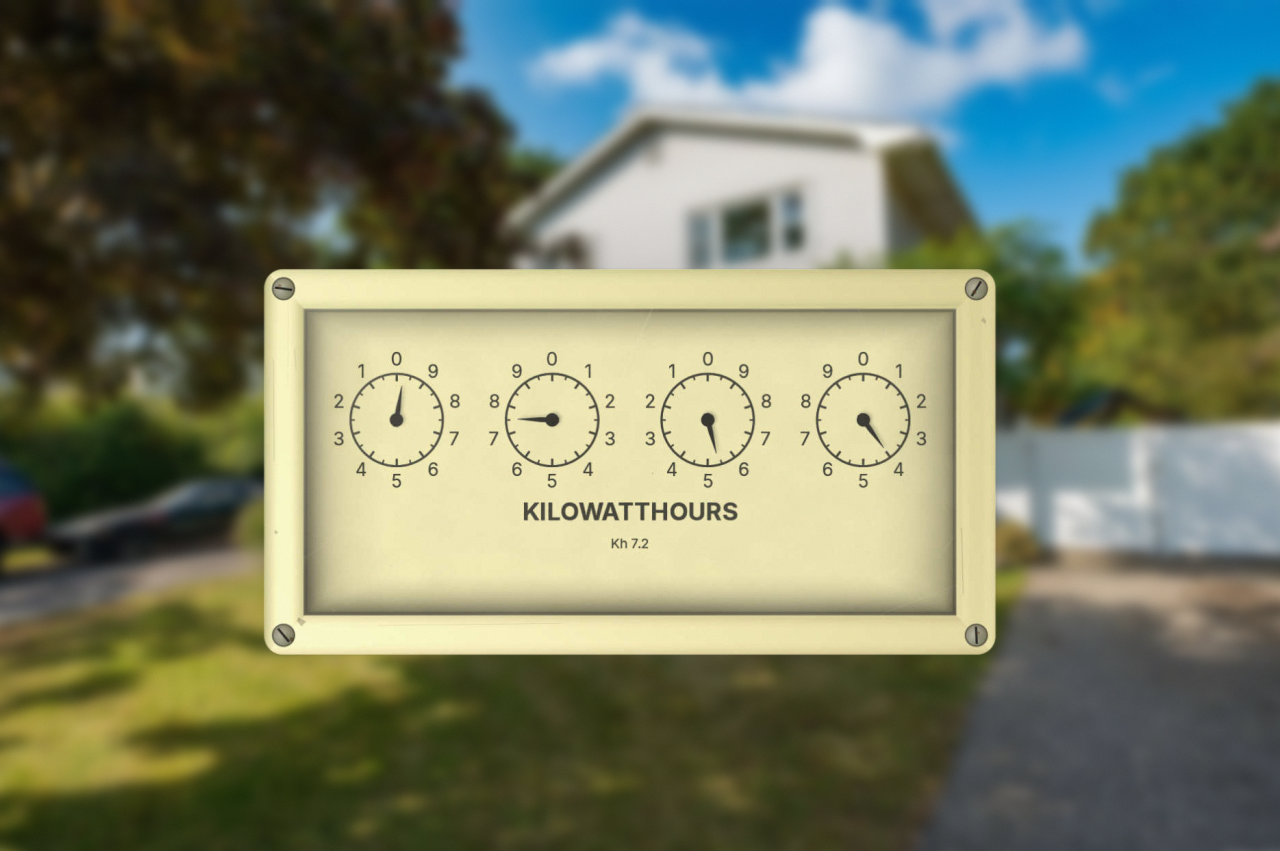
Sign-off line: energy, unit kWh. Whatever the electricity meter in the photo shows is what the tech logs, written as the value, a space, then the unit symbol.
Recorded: 9754 kWh
